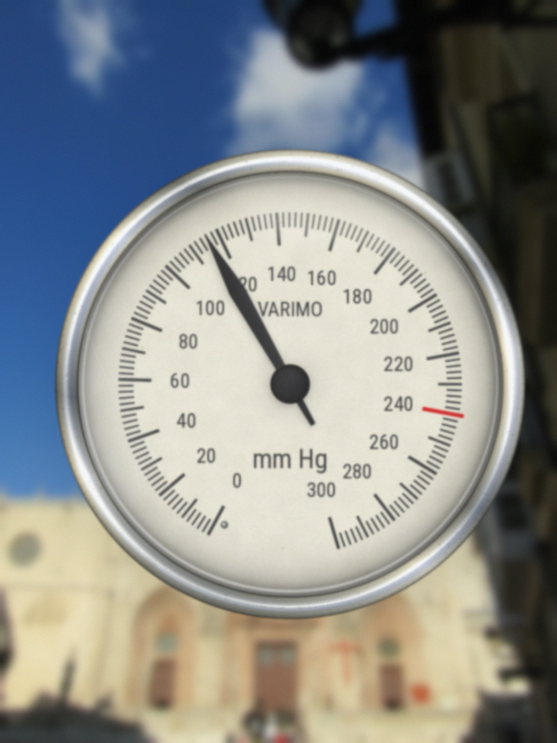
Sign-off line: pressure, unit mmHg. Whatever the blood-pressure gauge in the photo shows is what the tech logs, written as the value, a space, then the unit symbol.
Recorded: 116 mmHg
